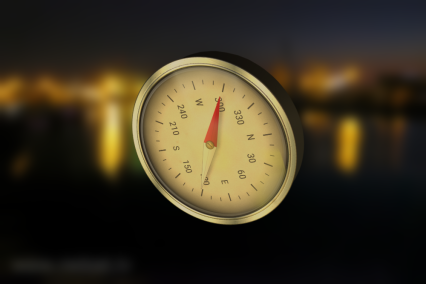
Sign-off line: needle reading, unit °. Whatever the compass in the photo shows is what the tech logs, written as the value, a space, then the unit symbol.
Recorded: 300 °
